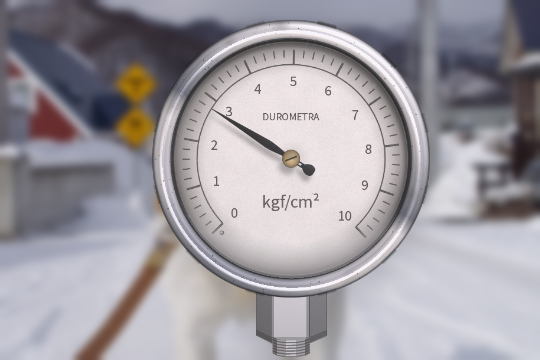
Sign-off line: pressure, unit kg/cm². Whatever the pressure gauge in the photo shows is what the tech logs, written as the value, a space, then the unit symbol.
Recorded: 2.8 kg/cm²
